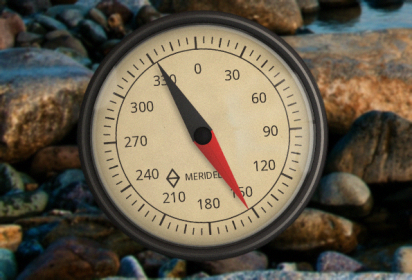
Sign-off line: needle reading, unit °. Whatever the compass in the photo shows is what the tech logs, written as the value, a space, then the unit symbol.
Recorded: 152.5 °
